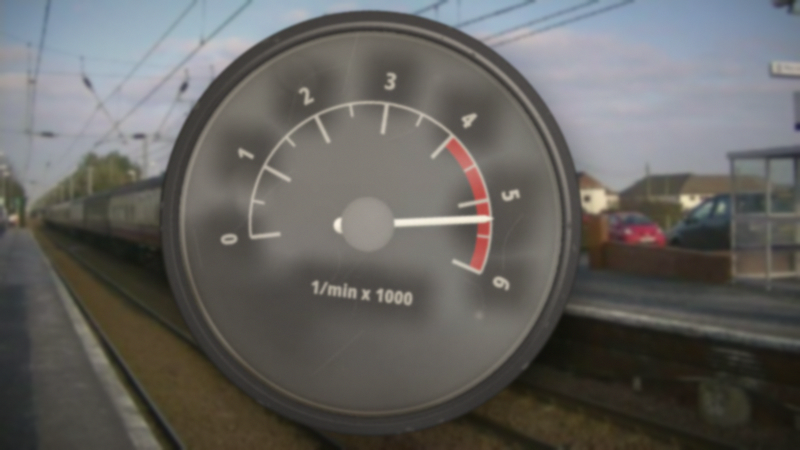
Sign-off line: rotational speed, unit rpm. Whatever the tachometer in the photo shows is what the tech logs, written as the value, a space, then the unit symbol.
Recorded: 5250 rpm
